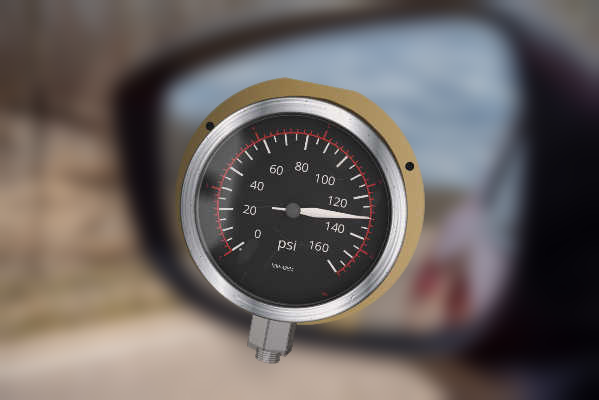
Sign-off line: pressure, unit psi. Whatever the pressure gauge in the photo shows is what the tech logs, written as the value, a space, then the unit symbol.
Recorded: 130 psi
